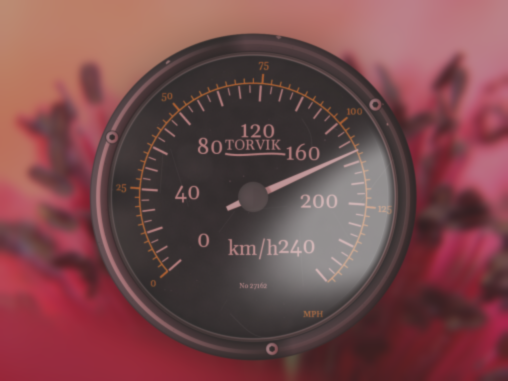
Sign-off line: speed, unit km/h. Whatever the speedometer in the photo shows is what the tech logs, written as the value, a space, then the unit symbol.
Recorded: 175 km/h
